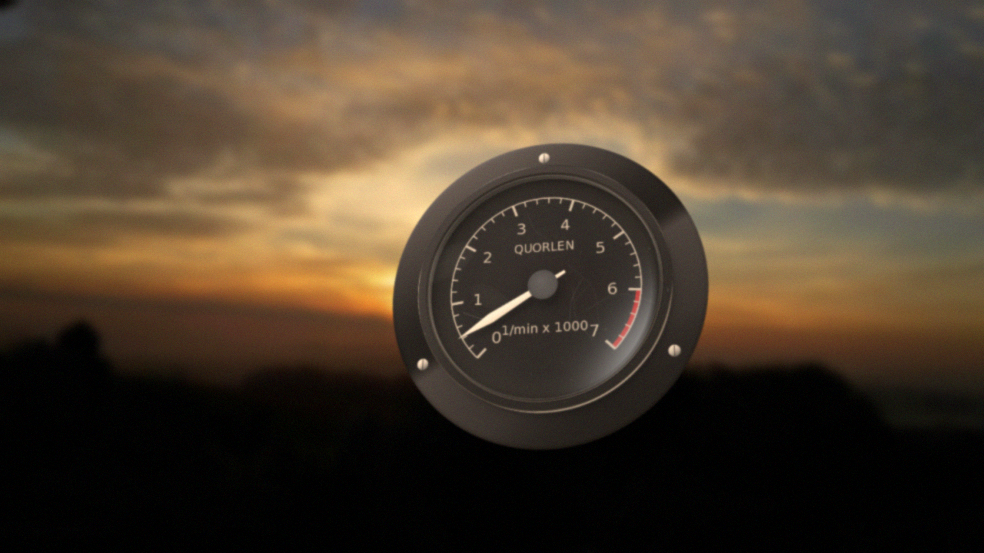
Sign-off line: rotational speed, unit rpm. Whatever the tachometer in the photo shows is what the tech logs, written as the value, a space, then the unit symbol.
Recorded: 400 rpm
